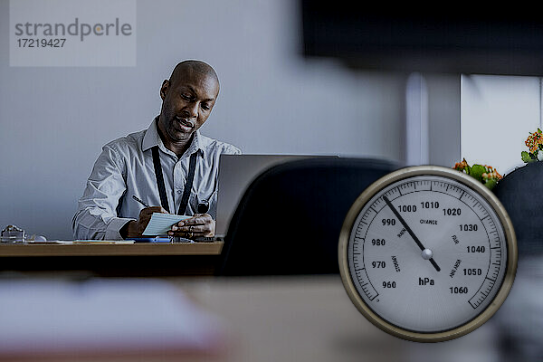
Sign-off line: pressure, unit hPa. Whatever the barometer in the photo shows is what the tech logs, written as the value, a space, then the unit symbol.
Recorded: 995 hPa
